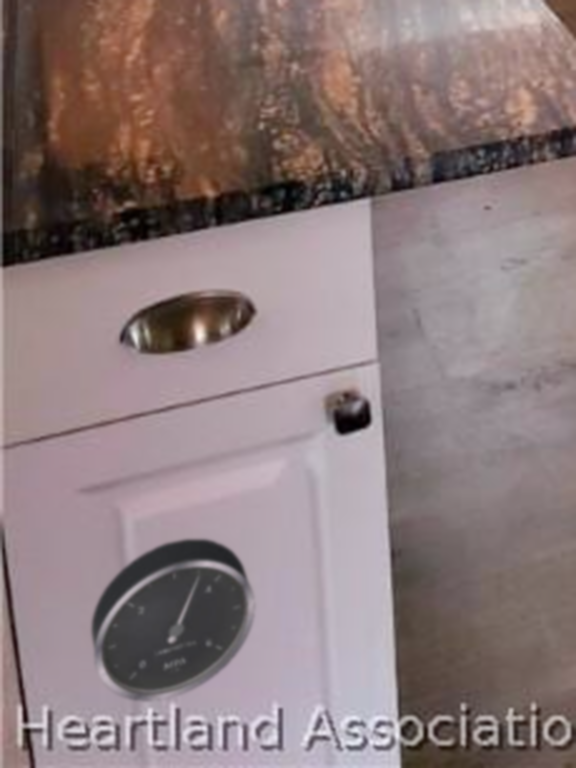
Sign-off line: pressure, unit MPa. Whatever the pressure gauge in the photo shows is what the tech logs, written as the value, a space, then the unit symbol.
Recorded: 3.5 MPa
